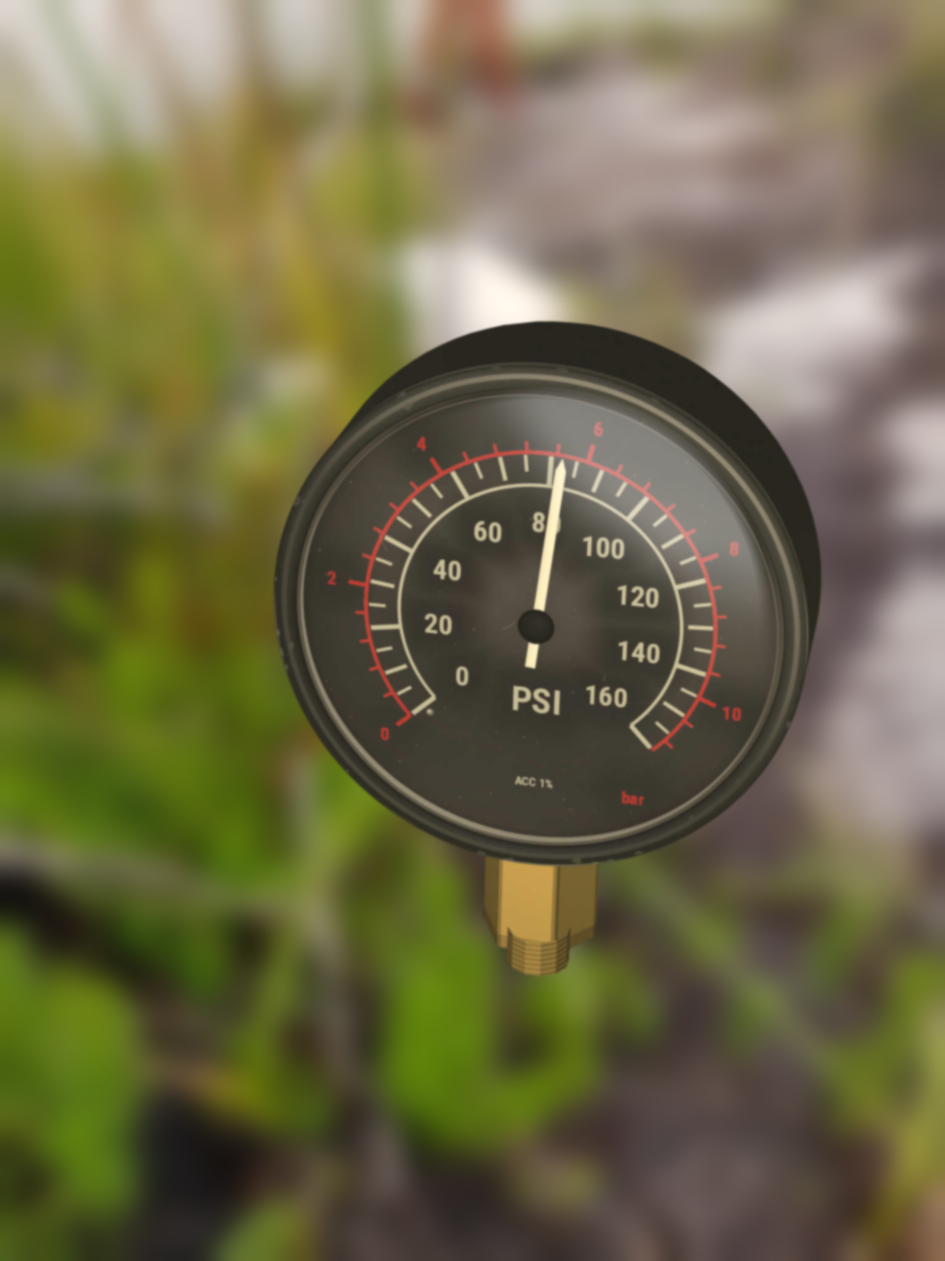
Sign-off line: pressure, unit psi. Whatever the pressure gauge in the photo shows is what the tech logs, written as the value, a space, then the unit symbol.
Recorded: 82.5 psi
